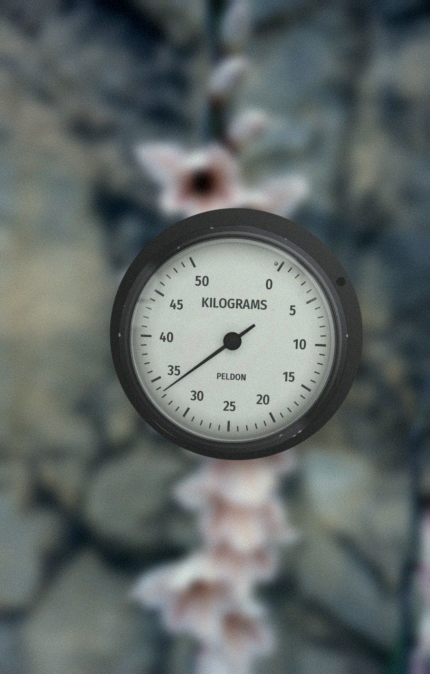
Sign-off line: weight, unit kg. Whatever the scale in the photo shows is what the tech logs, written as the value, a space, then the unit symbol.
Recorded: 33.5 kg
